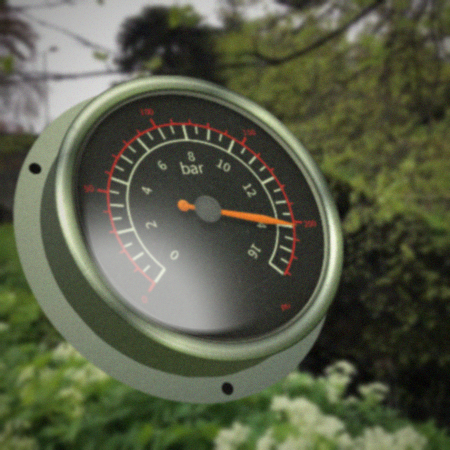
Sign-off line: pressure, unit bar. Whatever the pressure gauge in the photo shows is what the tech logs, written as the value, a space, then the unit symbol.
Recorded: 14 bar
